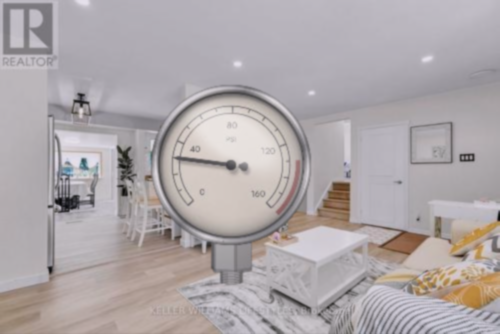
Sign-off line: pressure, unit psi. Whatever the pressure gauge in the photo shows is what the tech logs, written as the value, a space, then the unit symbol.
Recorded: 30 psi
